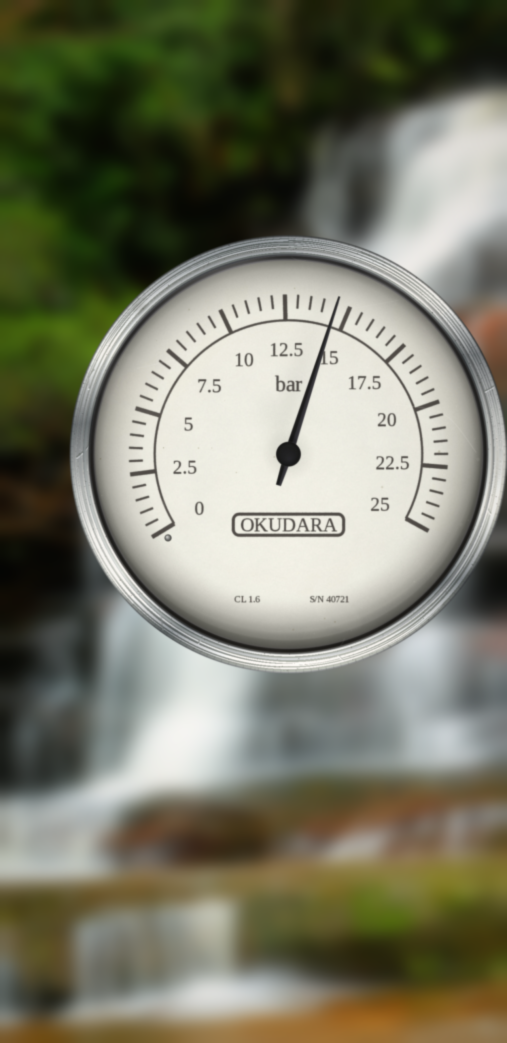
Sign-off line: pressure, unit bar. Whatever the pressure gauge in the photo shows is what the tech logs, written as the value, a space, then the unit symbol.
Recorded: 14.5 bar
